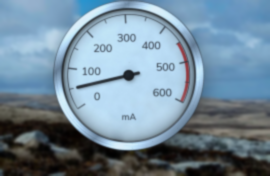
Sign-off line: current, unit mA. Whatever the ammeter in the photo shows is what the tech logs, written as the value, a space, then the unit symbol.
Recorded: 50 mA
